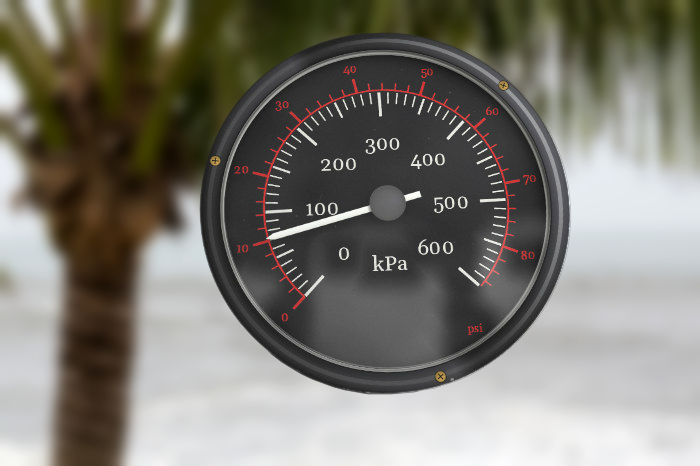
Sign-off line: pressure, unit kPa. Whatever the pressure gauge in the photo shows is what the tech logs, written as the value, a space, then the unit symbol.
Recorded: 70 kPa
